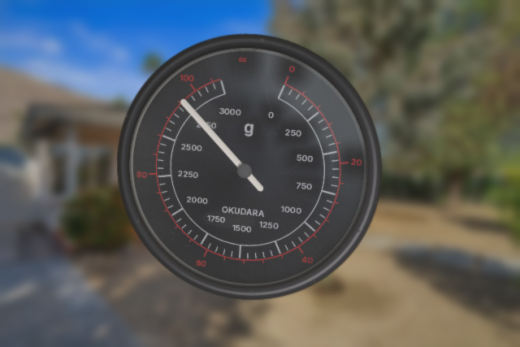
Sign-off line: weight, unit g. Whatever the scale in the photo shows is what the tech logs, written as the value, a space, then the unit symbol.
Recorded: 2750 g
